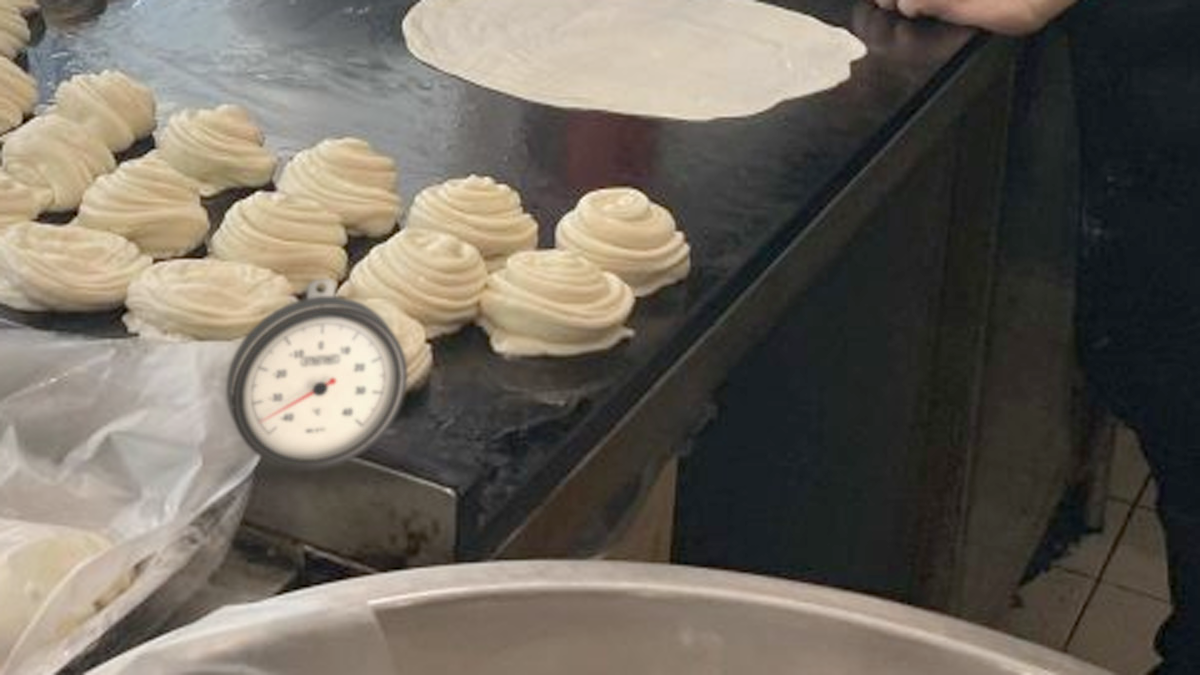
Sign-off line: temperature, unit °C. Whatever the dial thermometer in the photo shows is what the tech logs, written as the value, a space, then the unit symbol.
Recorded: -35 °C
